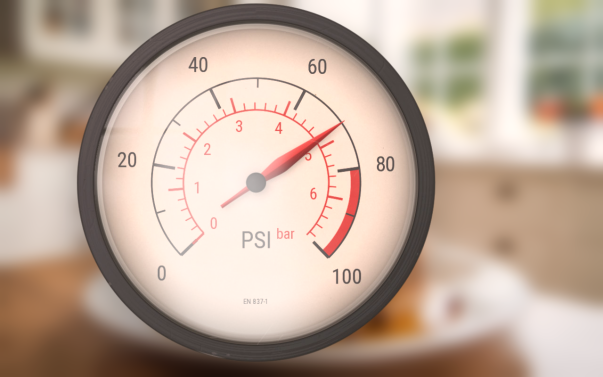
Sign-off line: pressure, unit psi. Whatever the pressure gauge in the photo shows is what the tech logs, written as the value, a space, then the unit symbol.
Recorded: 70 psi
